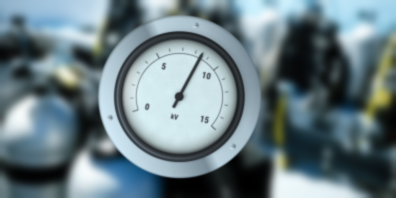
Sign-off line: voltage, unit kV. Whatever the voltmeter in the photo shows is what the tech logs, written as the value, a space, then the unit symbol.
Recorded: 8.5 kV
